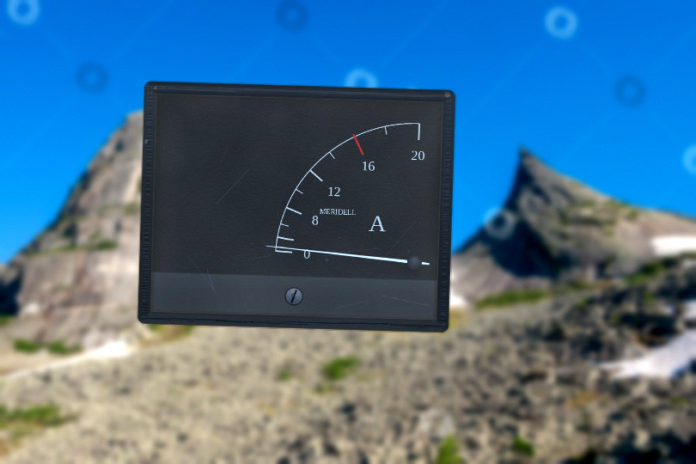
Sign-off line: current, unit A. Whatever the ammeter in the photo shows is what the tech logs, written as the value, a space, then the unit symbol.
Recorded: 2 A
